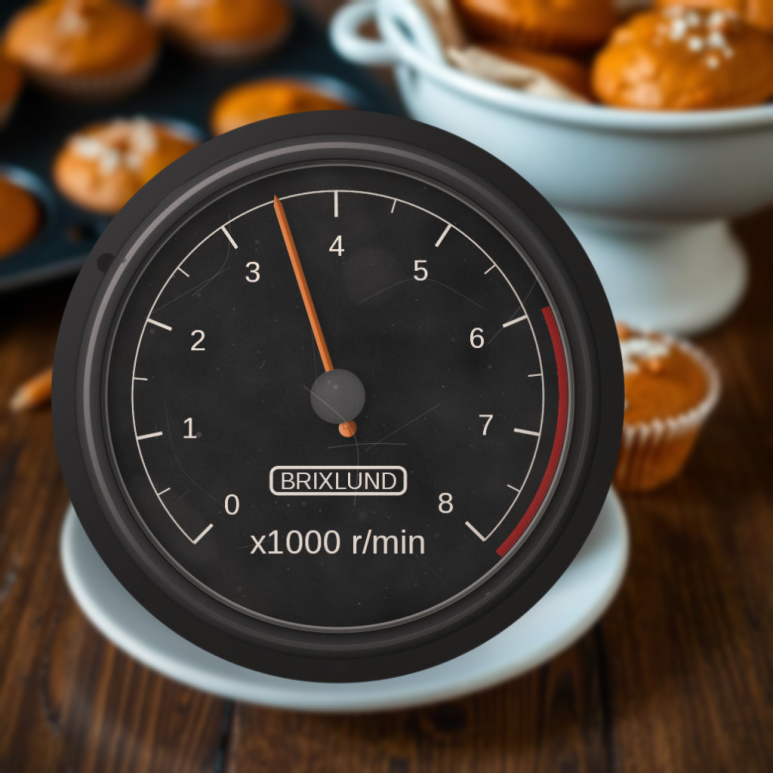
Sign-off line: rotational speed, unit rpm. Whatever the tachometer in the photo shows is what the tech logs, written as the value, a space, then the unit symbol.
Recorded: 3500 rpm
